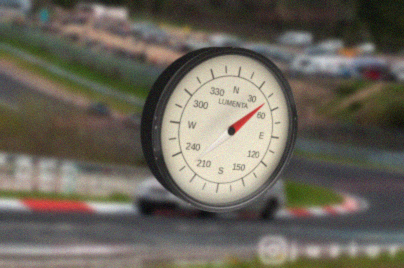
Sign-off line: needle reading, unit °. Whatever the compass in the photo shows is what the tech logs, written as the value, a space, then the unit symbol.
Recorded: 45 °
